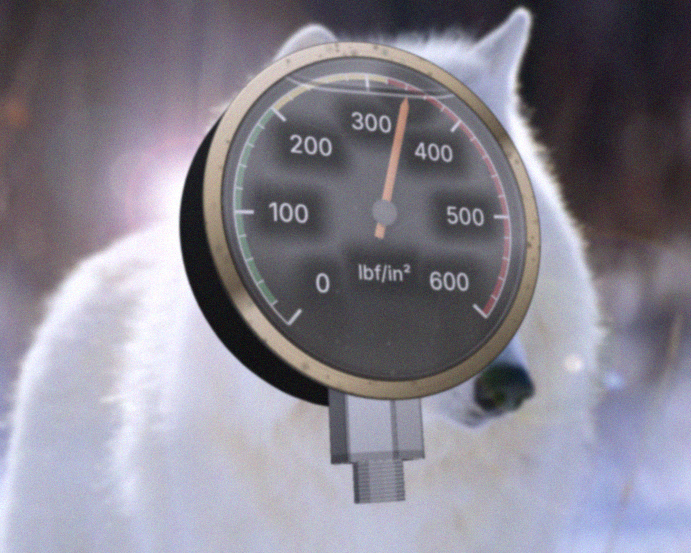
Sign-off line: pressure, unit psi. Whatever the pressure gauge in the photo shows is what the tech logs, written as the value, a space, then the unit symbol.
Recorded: 340 psi
